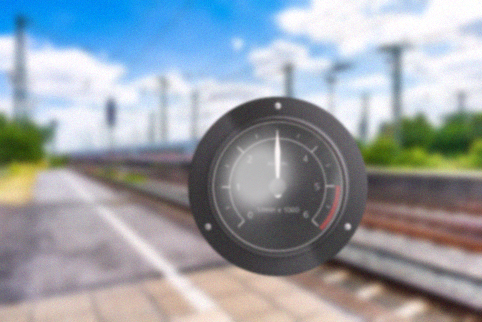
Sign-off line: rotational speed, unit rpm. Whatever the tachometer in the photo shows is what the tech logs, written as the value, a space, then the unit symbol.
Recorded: 3000 rpm
